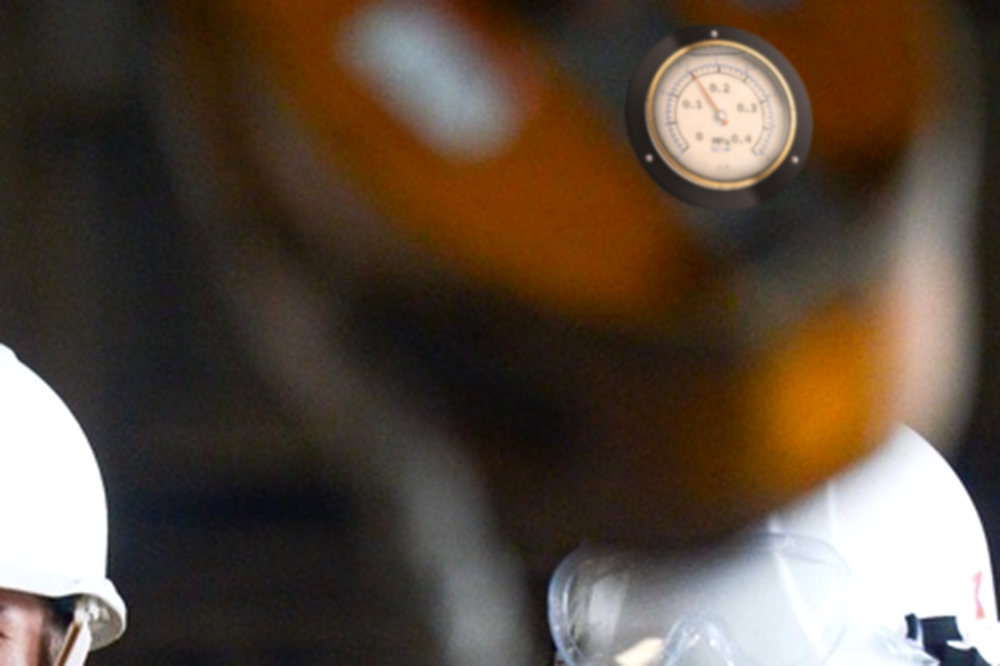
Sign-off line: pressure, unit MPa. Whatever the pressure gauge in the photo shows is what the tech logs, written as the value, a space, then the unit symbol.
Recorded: 0.15 MPa
